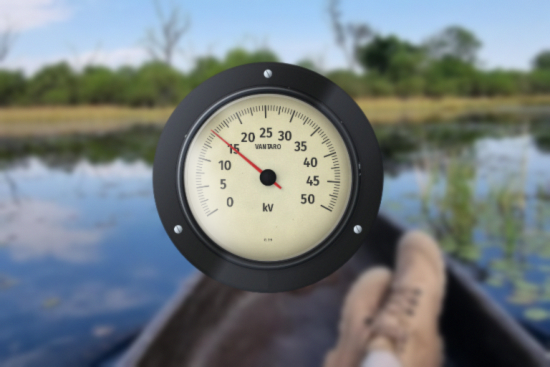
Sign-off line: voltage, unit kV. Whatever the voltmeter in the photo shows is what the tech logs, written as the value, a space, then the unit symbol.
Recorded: 15 kV
